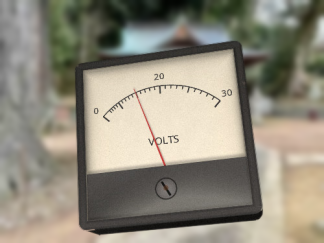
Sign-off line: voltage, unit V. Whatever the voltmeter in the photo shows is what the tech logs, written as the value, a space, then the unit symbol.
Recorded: 15 V
